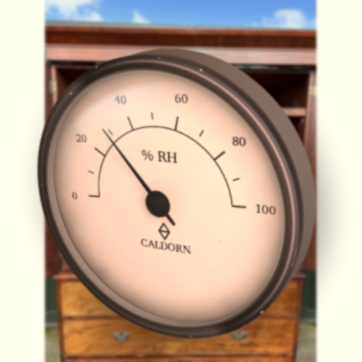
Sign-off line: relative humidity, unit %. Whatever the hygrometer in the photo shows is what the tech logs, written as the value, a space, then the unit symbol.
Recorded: 30 %
